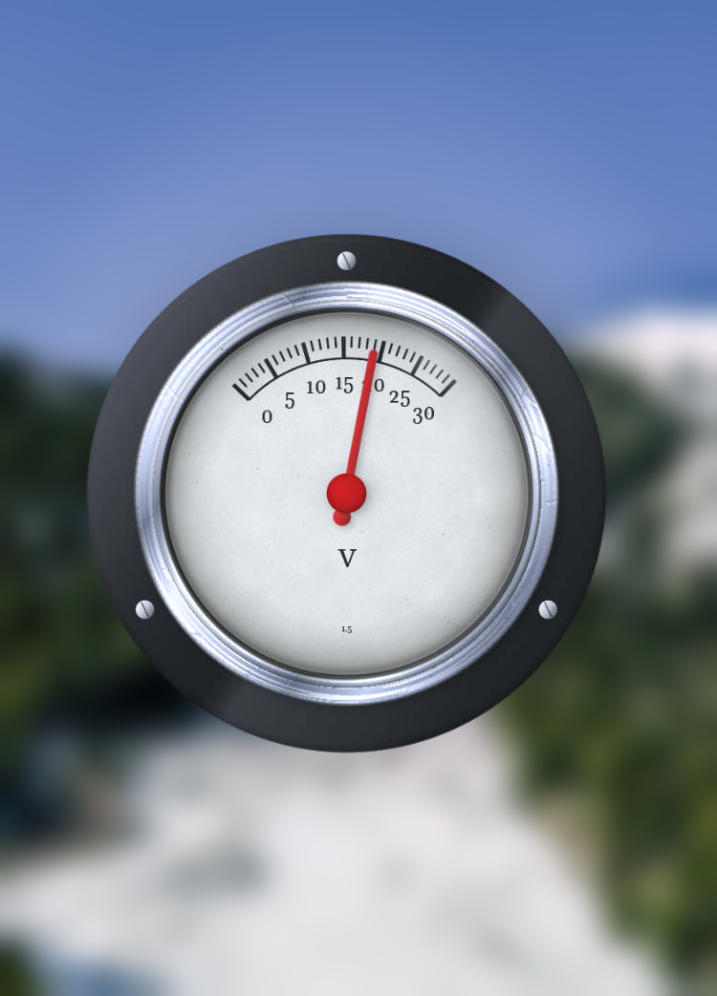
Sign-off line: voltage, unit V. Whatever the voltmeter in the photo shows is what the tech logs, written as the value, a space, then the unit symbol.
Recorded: 19 V
